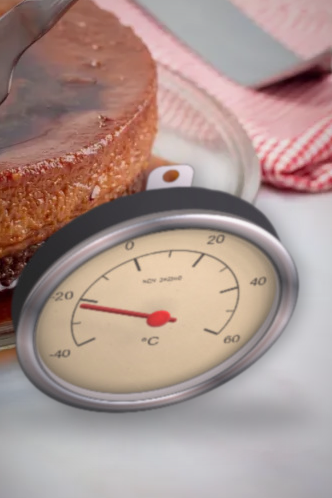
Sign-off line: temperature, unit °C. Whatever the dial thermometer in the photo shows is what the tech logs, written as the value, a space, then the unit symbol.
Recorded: -20 °C
